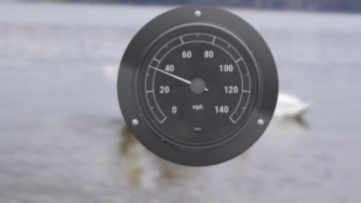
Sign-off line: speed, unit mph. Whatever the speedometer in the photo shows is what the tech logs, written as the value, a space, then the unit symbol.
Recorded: 35 mph
